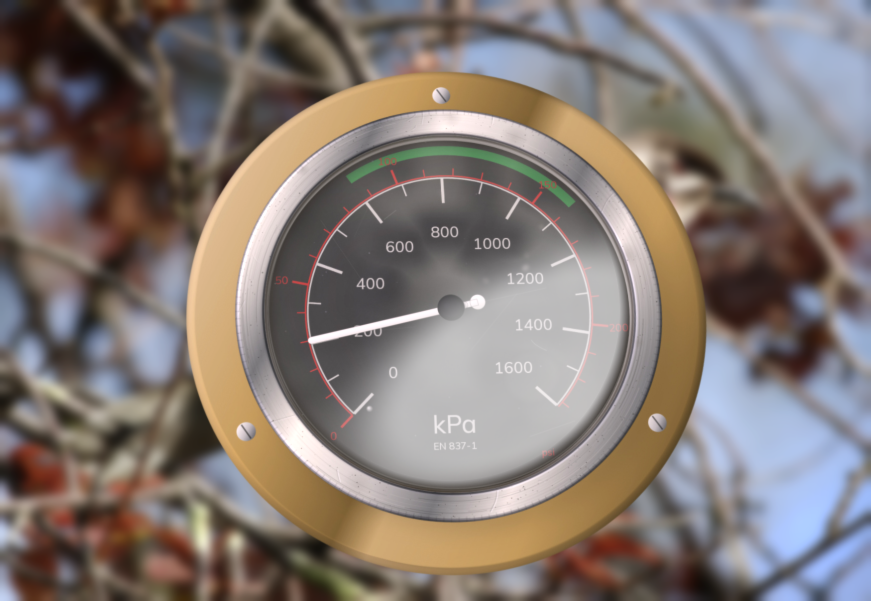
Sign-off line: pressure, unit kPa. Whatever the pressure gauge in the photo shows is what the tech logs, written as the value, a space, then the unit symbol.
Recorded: 200 kPa
